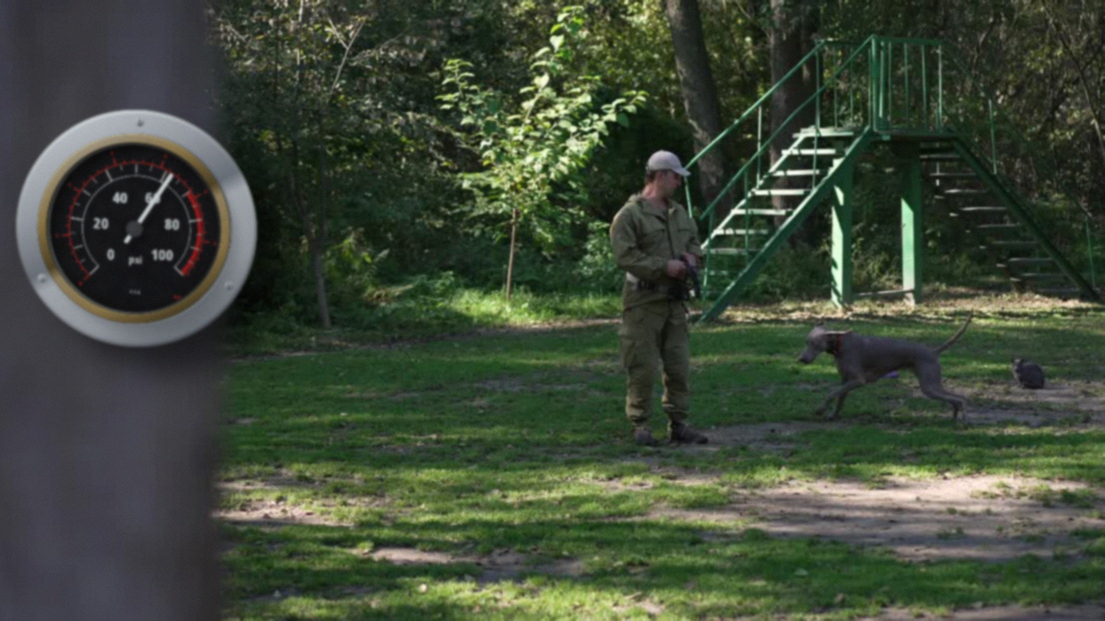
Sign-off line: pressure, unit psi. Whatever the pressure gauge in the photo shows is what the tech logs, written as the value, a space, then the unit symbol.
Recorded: 62.5 psi
